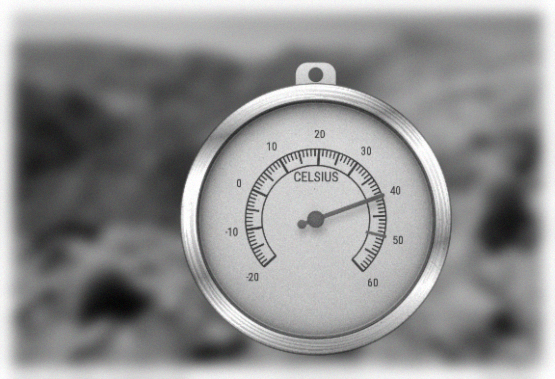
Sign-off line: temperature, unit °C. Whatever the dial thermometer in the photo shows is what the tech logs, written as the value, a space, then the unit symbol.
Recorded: 40 °C
